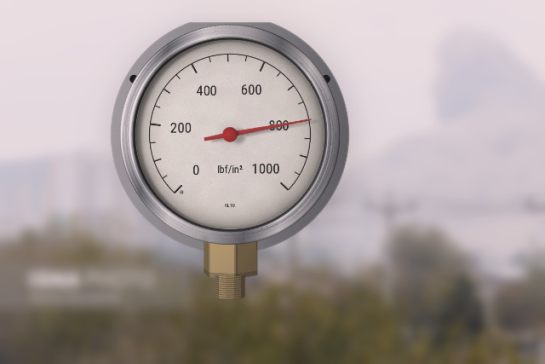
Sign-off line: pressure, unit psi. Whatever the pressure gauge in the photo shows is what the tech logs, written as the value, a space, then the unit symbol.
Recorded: 800 psi
